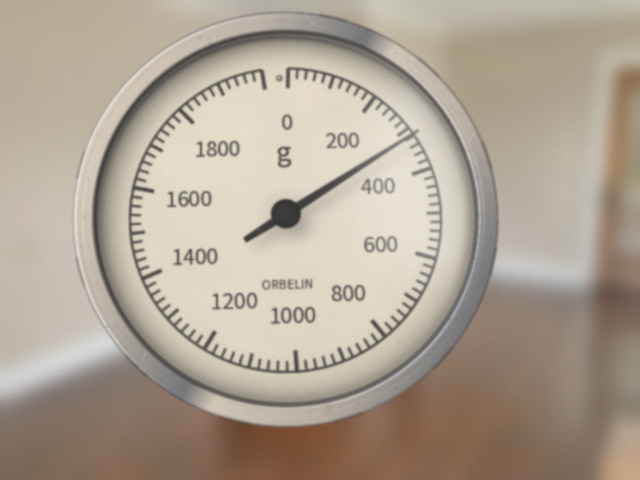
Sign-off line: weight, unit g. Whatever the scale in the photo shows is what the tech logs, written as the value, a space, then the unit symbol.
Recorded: 320 g
